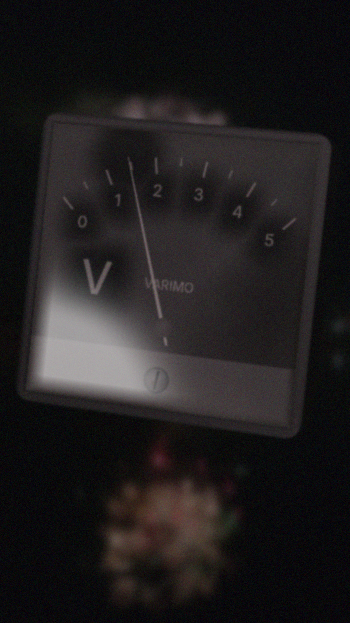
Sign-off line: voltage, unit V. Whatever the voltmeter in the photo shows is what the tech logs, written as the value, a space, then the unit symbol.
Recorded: 1.5 V
